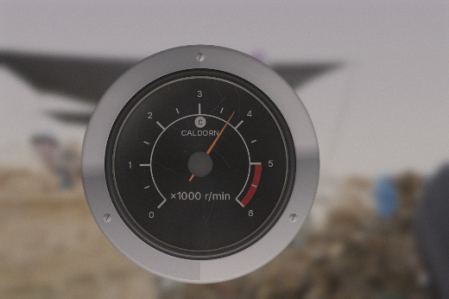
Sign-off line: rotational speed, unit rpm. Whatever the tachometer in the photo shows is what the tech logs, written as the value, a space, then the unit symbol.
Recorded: 3750 rpm
